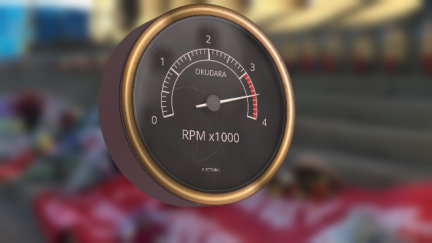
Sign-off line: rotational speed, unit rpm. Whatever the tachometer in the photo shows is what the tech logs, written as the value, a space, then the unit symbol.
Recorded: 3500 rpm
